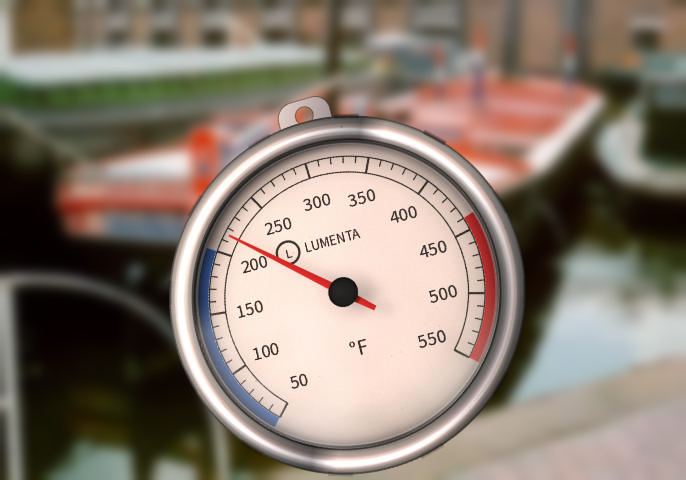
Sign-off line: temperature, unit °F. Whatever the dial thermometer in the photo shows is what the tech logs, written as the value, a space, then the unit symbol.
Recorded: 215 °F
